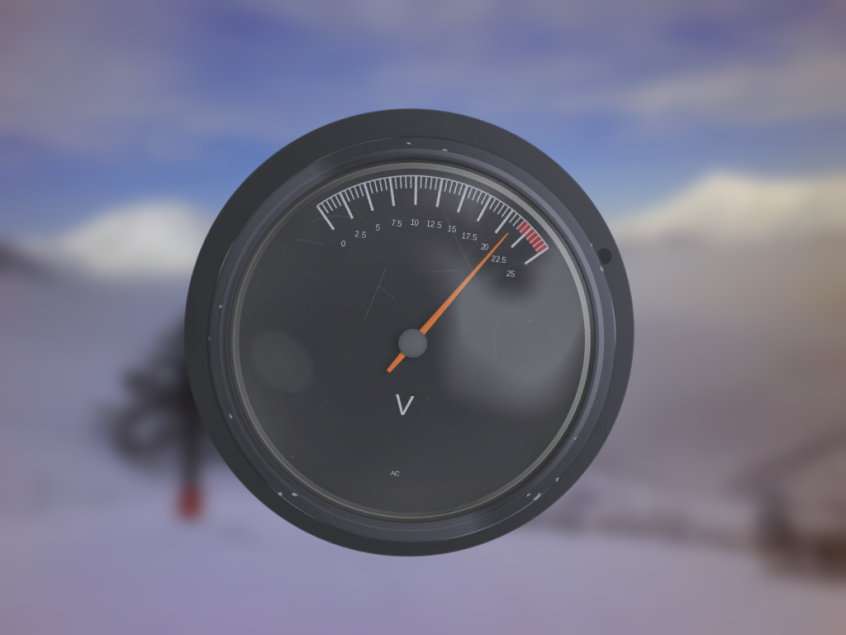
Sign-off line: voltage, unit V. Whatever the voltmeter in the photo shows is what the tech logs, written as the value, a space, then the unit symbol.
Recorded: 21 V
